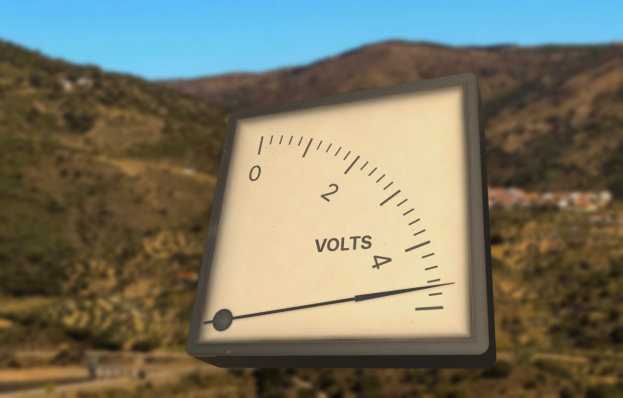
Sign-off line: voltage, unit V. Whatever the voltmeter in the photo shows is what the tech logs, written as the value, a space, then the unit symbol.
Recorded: 4.7 V
